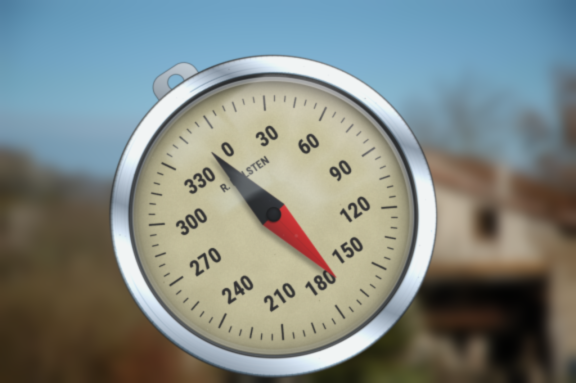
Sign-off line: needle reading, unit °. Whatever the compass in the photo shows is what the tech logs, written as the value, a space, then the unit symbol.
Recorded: 170 °
